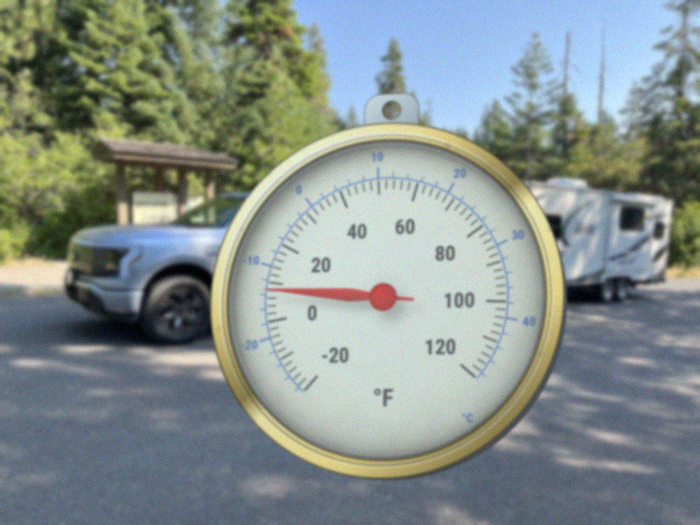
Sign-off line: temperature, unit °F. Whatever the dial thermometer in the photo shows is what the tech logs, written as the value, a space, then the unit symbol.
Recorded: 8 °F
